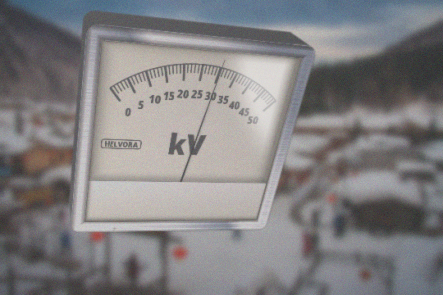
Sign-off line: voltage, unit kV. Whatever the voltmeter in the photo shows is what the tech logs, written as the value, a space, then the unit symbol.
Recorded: 30 kV
